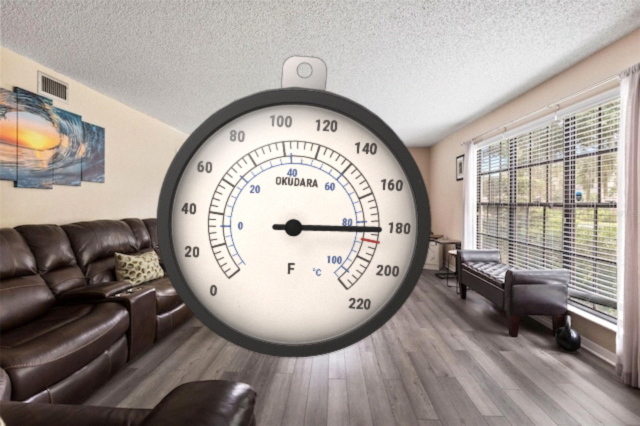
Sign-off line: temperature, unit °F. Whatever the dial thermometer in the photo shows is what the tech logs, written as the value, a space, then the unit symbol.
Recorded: 180 °F
